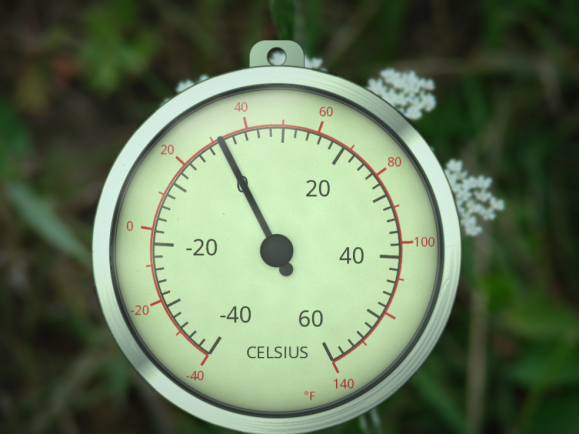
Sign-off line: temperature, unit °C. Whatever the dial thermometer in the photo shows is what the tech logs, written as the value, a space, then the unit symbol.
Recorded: 0 °C
